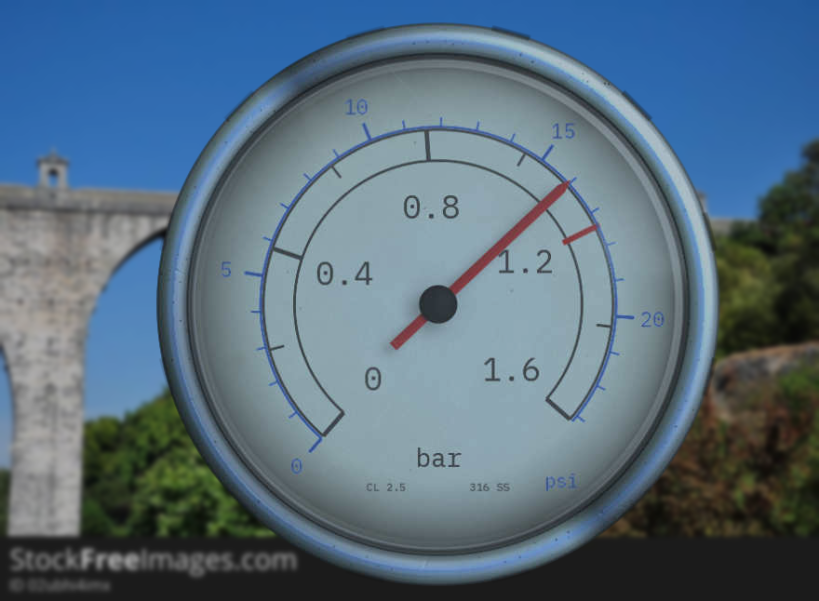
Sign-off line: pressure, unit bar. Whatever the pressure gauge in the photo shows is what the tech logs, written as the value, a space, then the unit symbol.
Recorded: 1.1 bar
